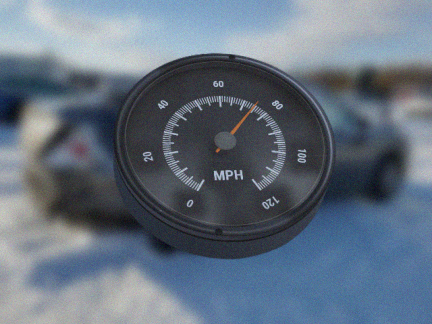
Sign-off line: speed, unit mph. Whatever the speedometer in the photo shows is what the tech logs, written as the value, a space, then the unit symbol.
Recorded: 75 mph
